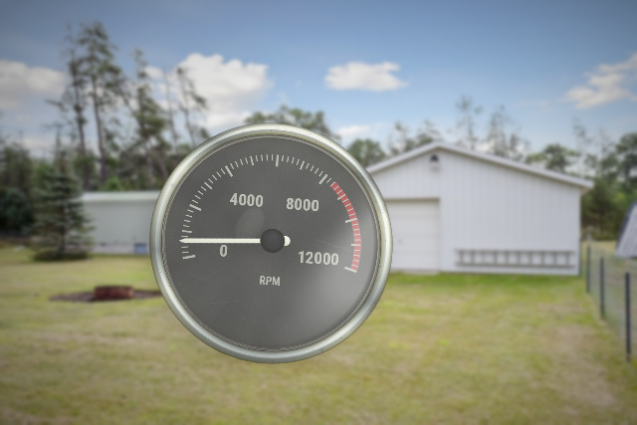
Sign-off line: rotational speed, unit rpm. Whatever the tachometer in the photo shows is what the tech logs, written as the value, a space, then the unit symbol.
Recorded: 600 rpm
